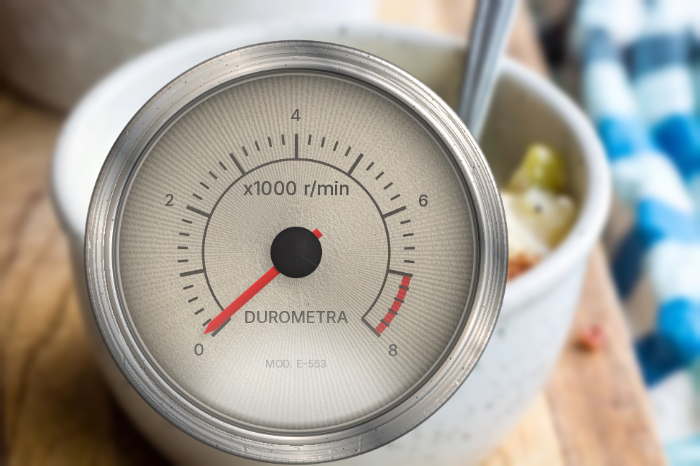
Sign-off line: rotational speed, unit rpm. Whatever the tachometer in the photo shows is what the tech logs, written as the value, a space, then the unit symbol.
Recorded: 100 rpm
